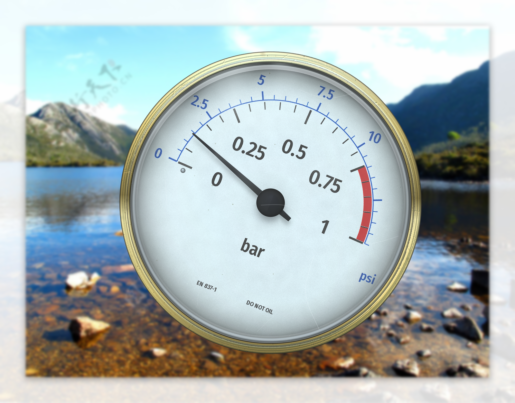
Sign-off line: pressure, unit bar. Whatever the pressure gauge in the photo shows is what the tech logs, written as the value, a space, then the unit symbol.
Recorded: 0.1 bar
